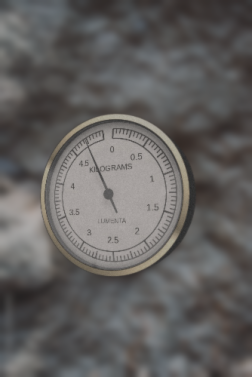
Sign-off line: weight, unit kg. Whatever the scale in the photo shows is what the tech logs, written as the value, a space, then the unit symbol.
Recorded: 4.75 kg
